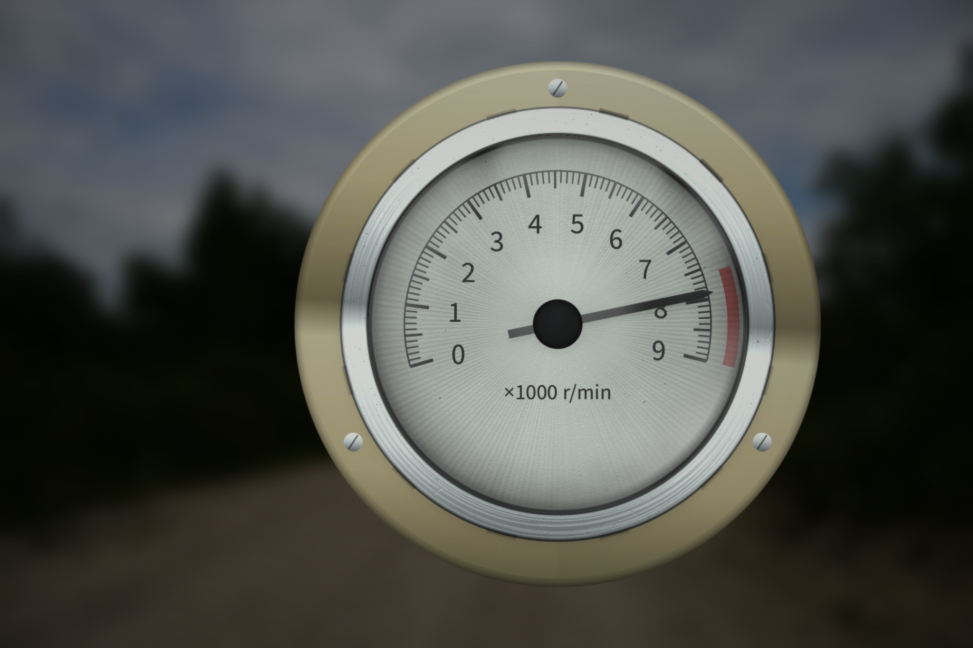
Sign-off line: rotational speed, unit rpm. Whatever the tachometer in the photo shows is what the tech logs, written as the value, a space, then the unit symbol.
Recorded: 7900 rpm
